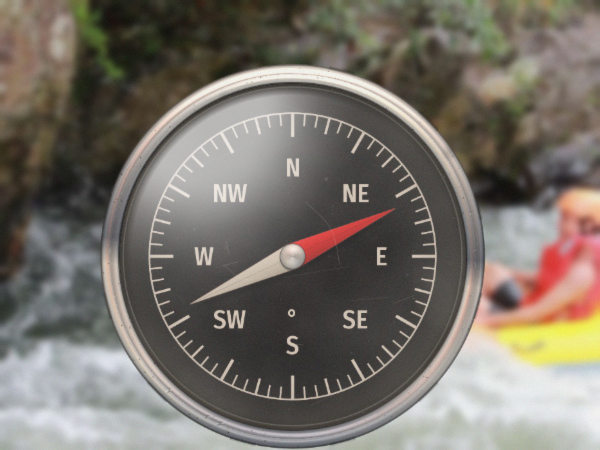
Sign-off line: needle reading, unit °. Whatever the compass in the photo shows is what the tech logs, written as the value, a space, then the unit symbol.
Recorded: 65 °
